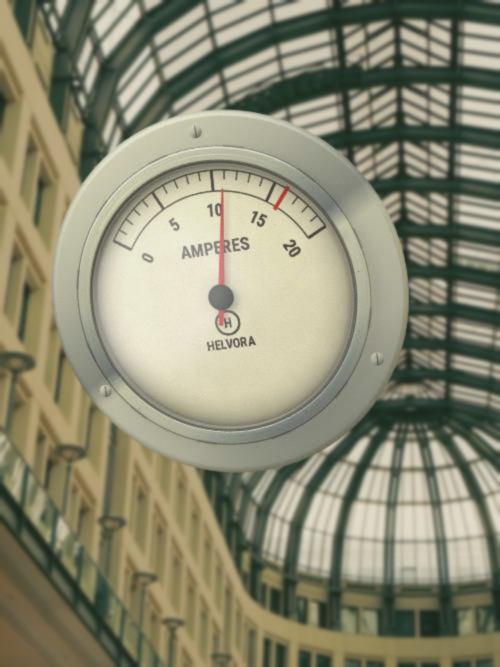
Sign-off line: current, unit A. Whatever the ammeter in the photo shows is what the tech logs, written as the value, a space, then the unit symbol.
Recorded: 11 A
